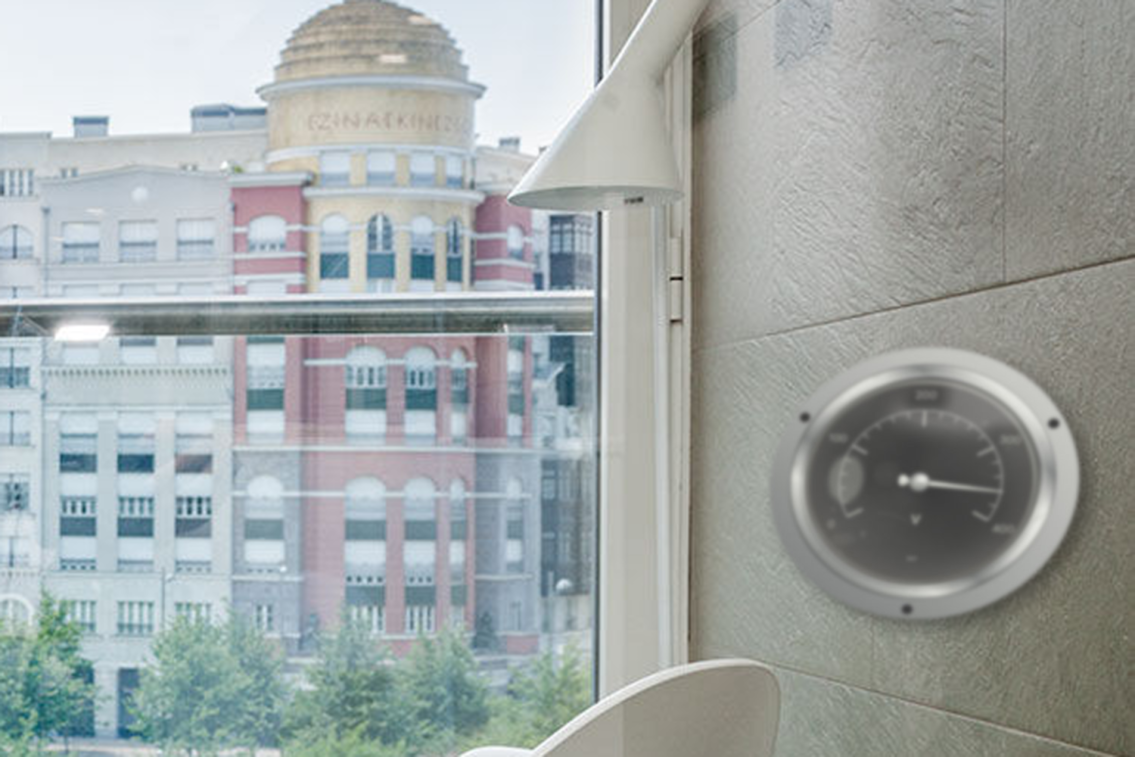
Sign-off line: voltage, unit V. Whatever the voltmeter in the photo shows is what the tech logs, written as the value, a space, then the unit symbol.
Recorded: 360 V
